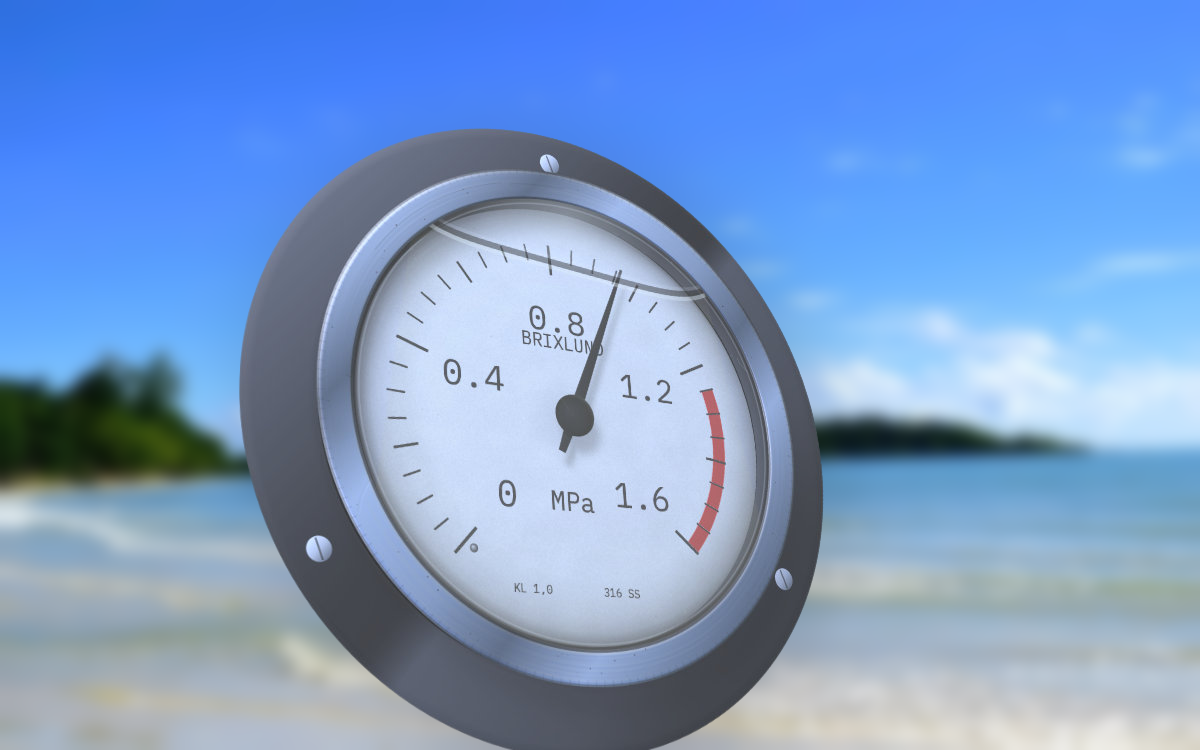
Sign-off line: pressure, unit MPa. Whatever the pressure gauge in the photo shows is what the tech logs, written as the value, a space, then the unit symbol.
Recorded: 0.95 MPa
